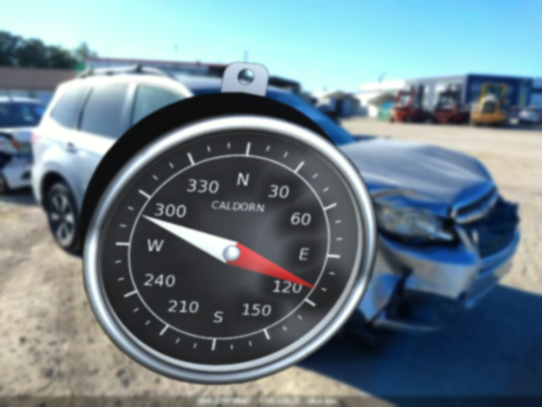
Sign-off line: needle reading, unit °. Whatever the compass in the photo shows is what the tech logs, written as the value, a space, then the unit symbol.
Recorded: 110 °
